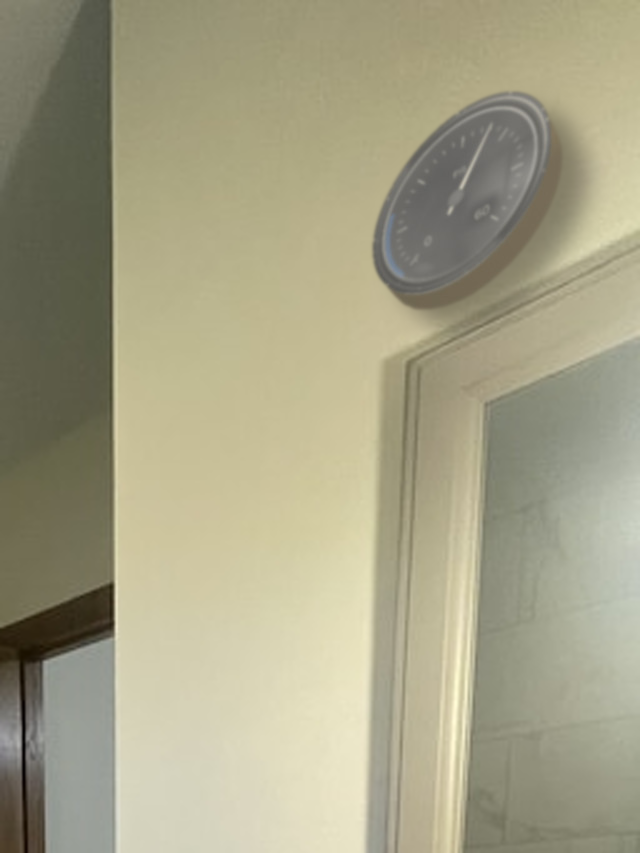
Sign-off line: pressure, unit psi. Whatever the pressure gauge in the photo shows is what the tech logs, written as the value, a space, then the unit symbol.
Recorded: 36 psi
